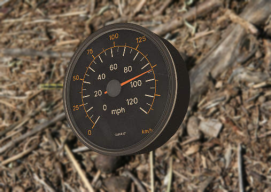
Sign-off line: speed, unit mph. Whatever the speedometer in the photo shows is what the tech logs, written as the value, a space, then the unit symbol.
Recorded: 95 mph
